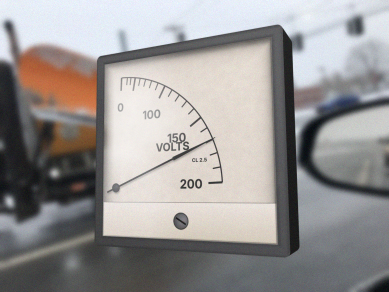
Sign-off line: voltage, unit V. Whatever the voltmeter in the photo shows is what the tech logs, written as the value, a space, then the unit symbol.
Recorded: 170 V
